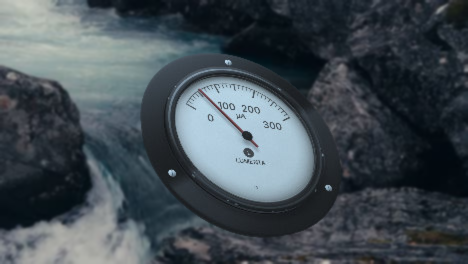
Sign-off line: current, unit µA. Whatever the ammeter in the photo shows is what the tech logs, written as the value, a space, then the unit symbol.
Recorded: 50 µA
